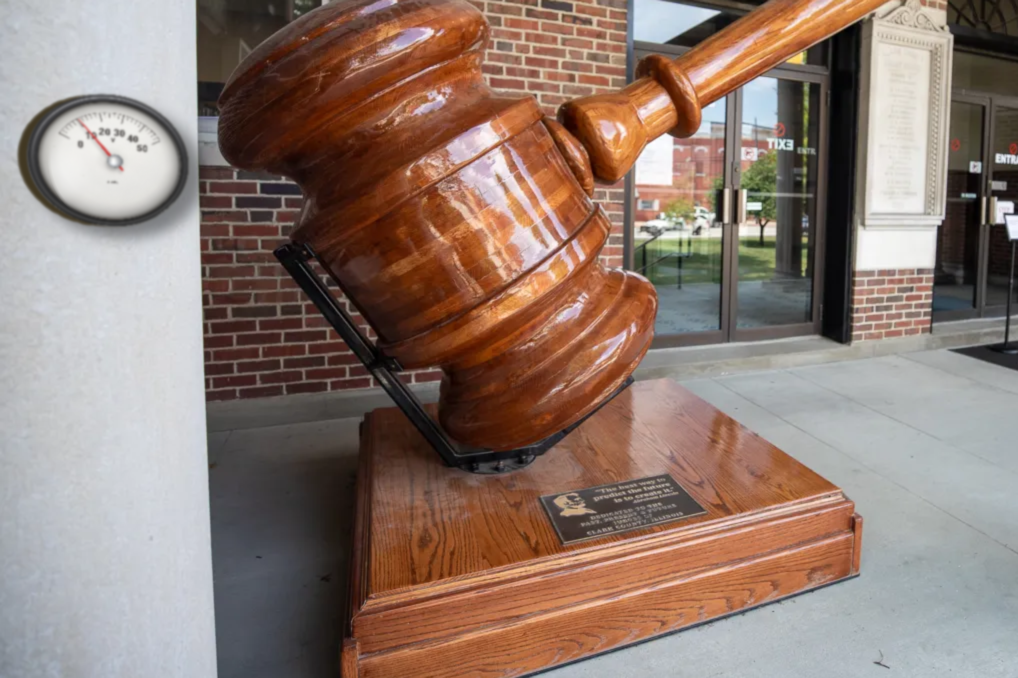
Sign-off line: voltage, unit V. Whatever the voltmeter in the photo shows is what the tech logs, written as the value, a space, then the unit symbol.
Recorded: 10 V
